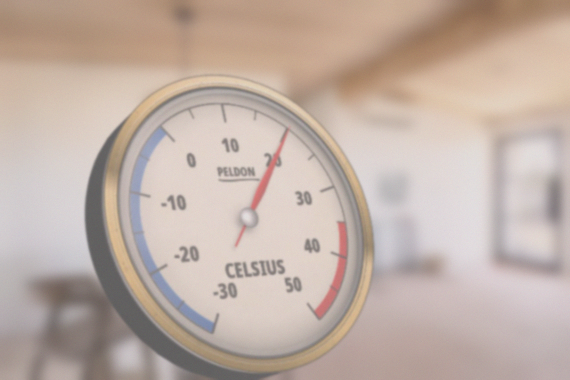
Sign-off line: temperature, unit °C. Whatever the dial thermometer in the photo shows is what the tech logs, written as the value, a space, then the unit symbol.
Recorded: 20 °C
